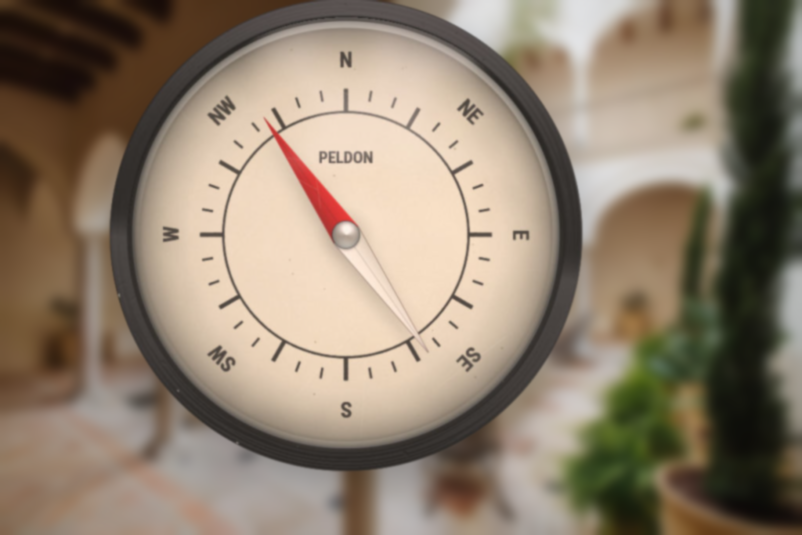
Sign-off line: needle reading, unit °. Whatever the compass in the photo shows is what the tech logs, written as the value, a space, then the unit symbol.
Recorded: 325 °
